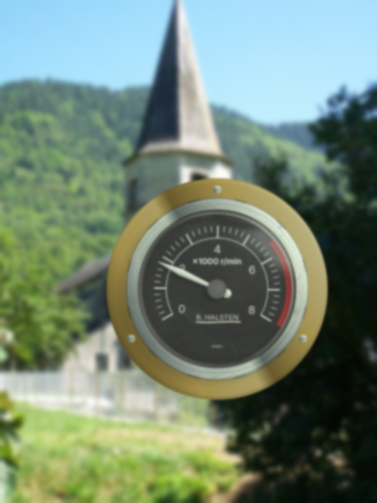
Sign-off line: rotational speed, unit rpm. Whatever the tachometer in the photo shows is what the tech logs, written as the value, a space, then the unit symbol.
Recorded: 1800 rpm
